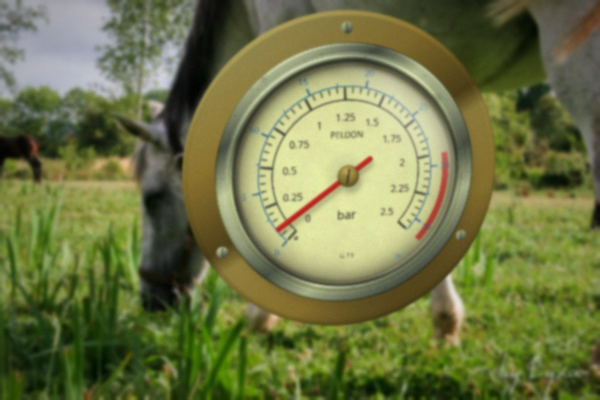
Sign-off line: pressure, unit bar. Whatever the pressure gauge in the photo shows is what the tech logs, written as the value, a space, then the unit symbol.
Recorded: 0.1 bar
